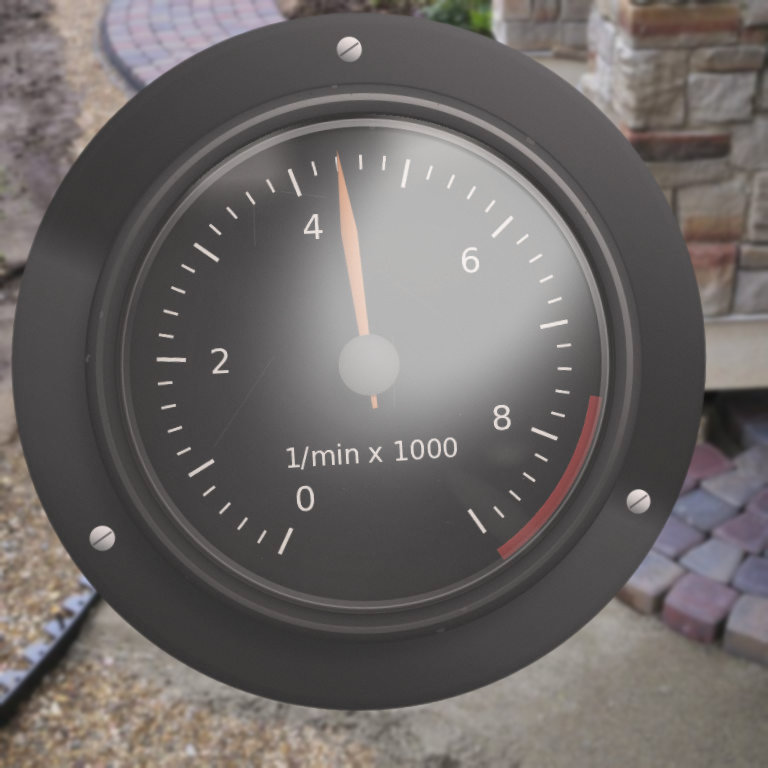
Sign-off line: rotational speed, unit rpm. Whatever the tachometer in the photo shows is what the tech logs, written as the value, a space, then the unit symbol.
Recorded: 4400 rpm
